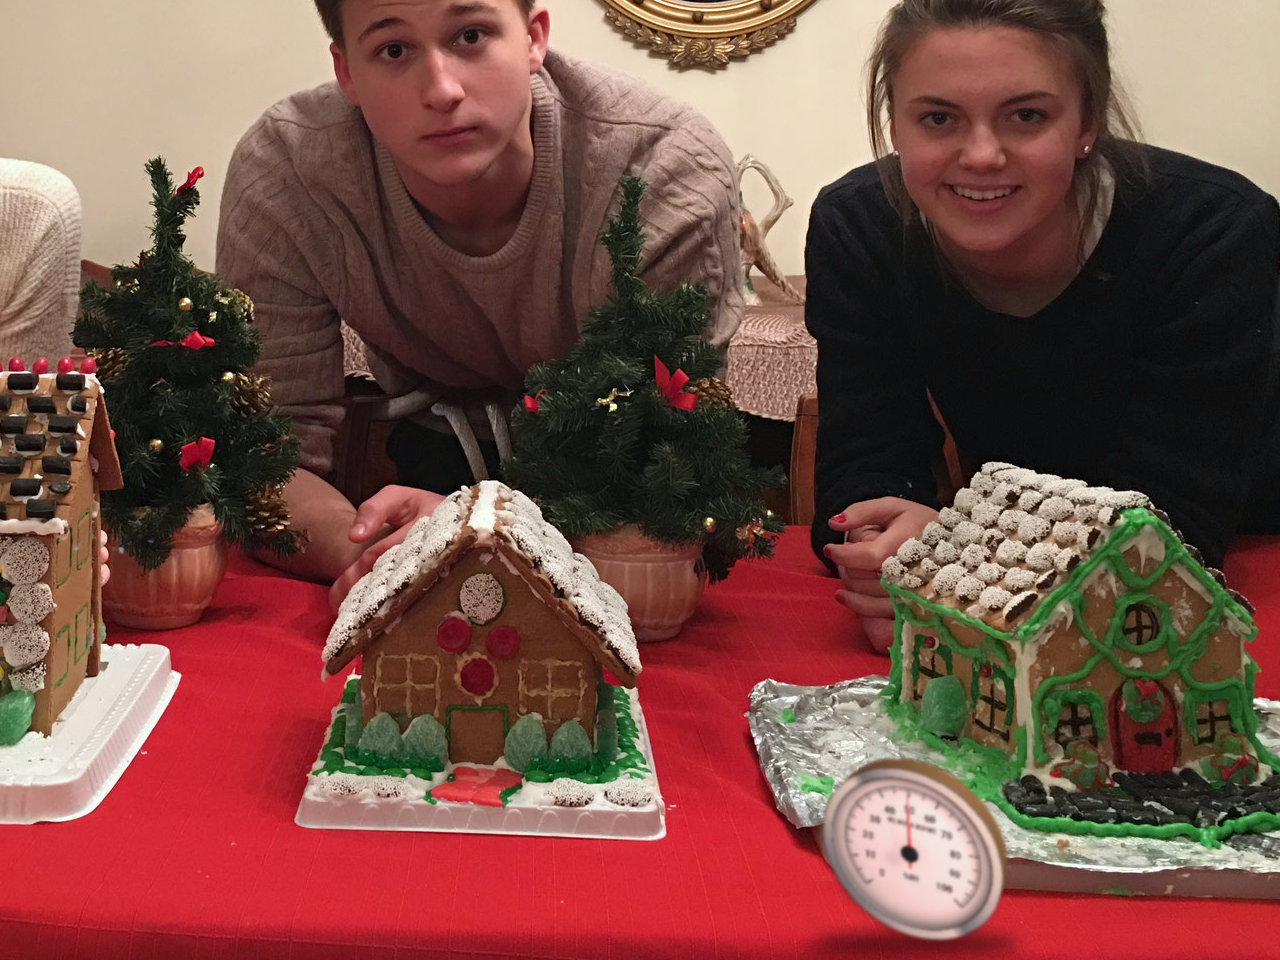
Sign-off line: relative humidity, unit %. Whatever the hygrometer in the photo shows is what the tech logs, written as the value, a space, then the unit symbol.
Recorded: 50 %
